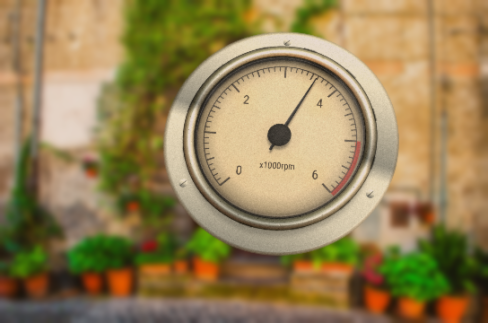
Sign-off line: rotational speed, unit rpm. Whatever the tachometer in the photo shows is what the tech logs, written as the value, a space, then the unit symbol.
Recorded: 3600 rpm
